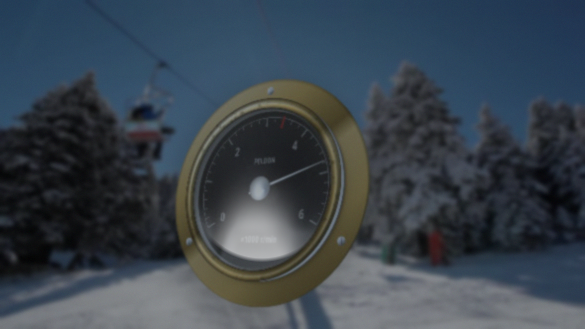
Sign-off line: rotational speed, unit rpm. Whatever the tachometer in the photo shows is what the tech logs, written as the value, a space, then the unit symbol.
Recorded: 4800 rpm
